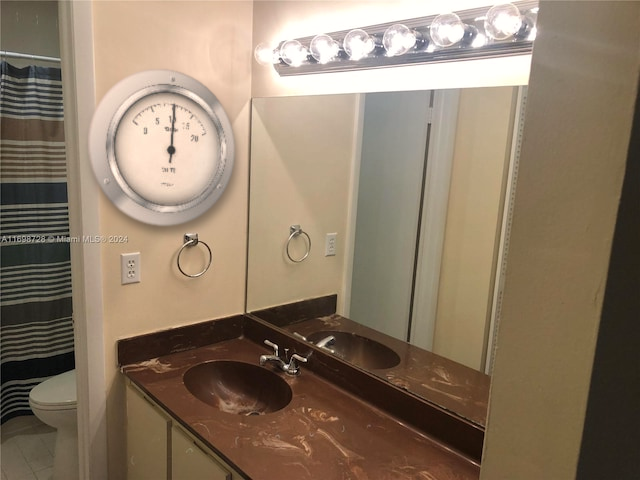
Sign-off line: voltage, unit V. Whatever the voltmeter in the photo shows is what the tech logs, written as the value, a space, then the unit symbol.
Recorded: 10 V
